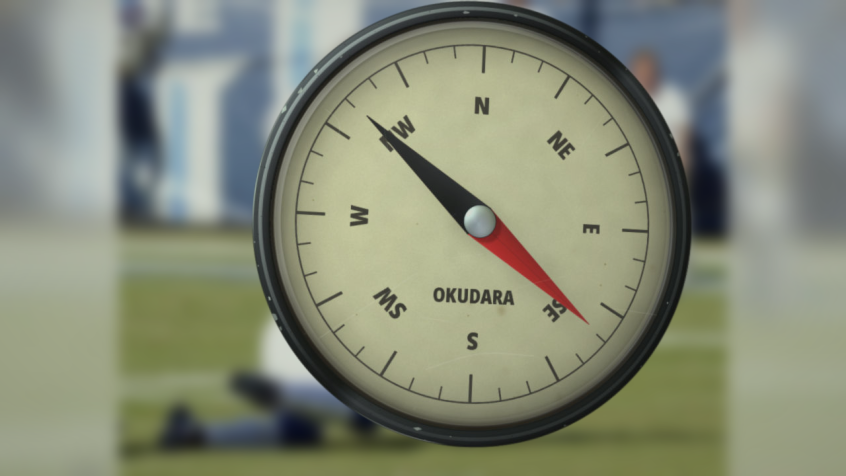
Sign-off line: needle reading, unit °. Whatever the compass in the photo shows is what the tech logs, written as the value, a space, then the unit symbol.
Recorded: 130 °
